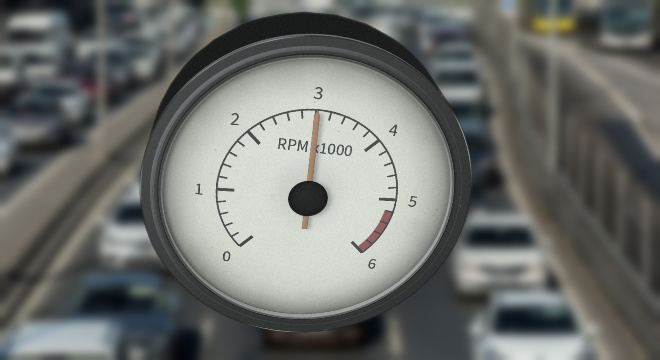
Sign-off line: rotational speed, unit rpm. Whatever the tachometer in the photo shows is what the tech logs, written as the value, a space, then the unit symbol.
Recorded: 3000 rpm
